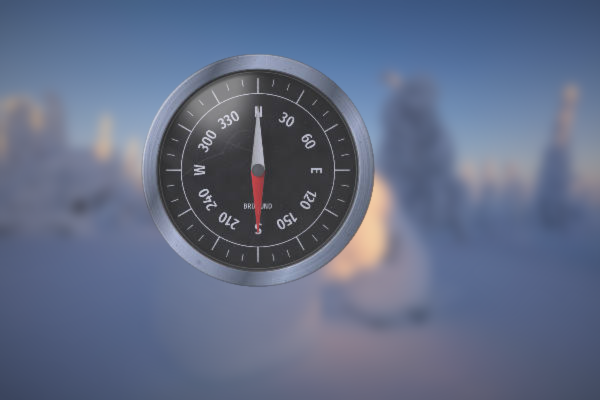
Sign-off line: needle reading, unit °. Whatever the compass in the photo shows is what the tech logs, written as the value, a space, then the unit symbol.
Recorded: 180 °
